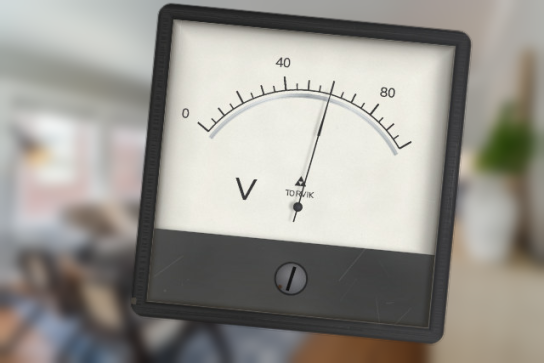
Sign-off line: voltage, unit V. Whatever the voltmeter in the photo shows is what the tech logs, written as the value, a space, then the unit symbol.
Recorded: 60 V
